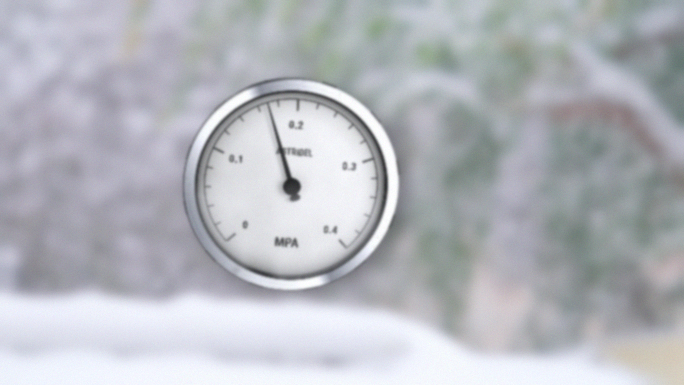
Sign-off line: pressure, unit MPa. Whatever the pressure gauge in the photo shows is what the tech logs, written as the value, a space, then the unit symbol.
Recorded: 0.17 MPa
